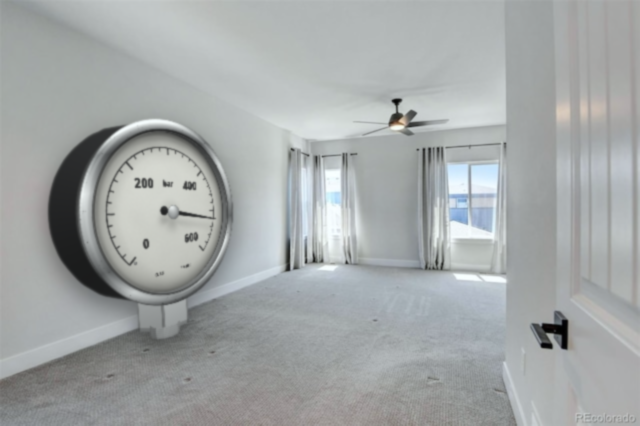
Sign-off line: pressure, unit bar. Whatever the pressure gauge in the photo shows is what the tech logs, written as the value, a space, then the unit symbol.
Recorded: 520 bar
